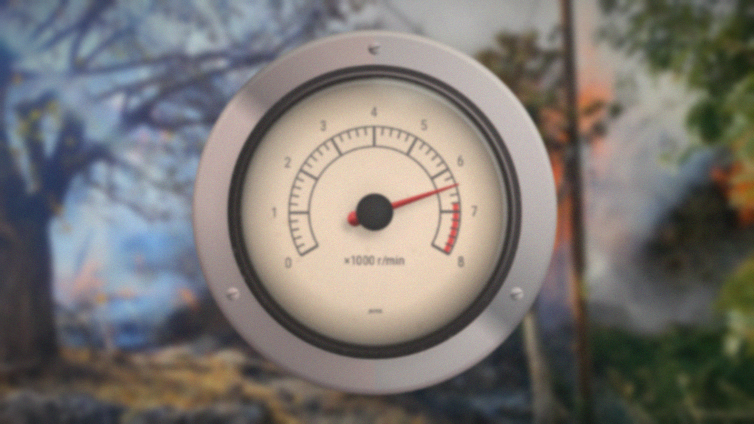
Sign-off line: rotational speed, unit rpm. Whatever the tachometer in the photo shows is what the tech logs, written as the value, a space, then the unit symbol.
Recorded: 6400 rpm
